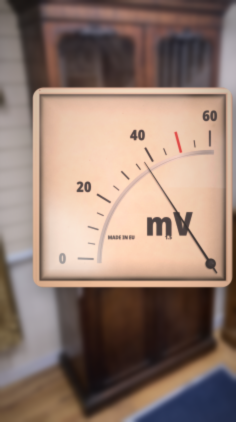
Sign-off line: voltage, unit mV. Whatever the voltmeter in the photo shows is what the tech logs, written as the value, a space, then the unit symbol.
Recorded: 37.5 mV
